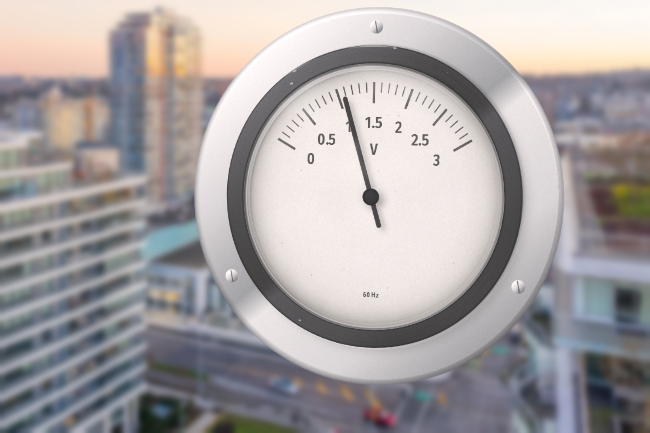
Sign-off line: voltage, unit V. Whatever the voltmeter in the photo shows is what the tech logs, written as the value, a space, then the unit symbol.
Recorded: 1.1 V
